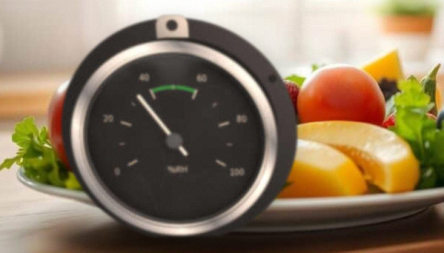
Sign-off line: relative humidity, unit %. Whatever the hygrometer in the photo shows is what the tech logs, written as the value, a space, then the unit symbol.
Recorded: 35 %
